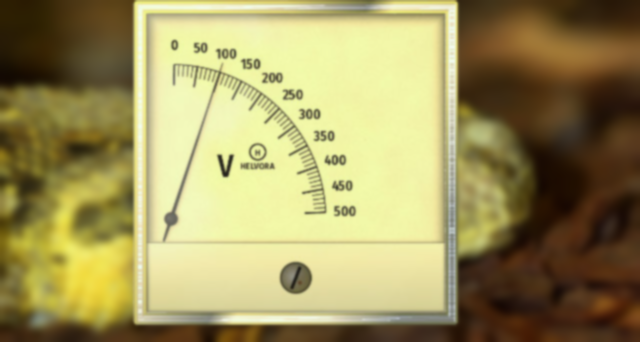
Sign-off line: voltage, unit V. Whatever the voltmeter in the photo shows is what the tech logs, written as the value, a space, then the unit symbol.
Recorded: 100 V
